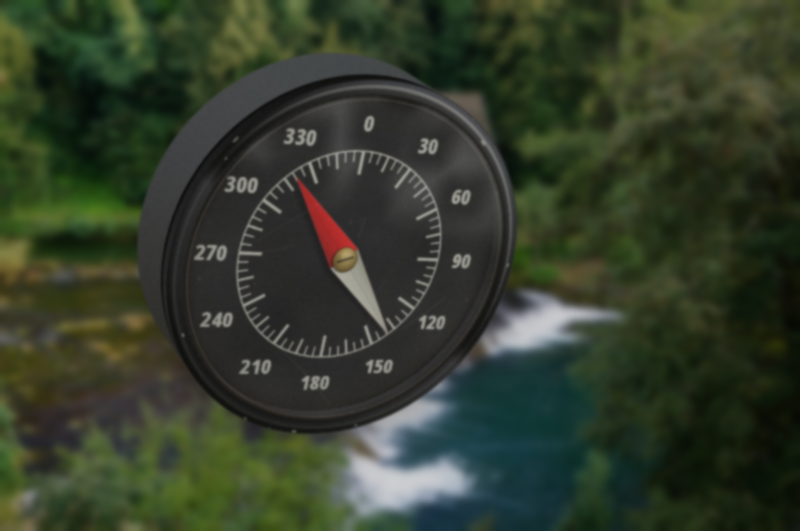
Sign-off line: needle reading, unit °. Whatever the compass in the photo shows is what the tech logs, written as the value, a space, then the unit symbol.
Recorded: 320 °
